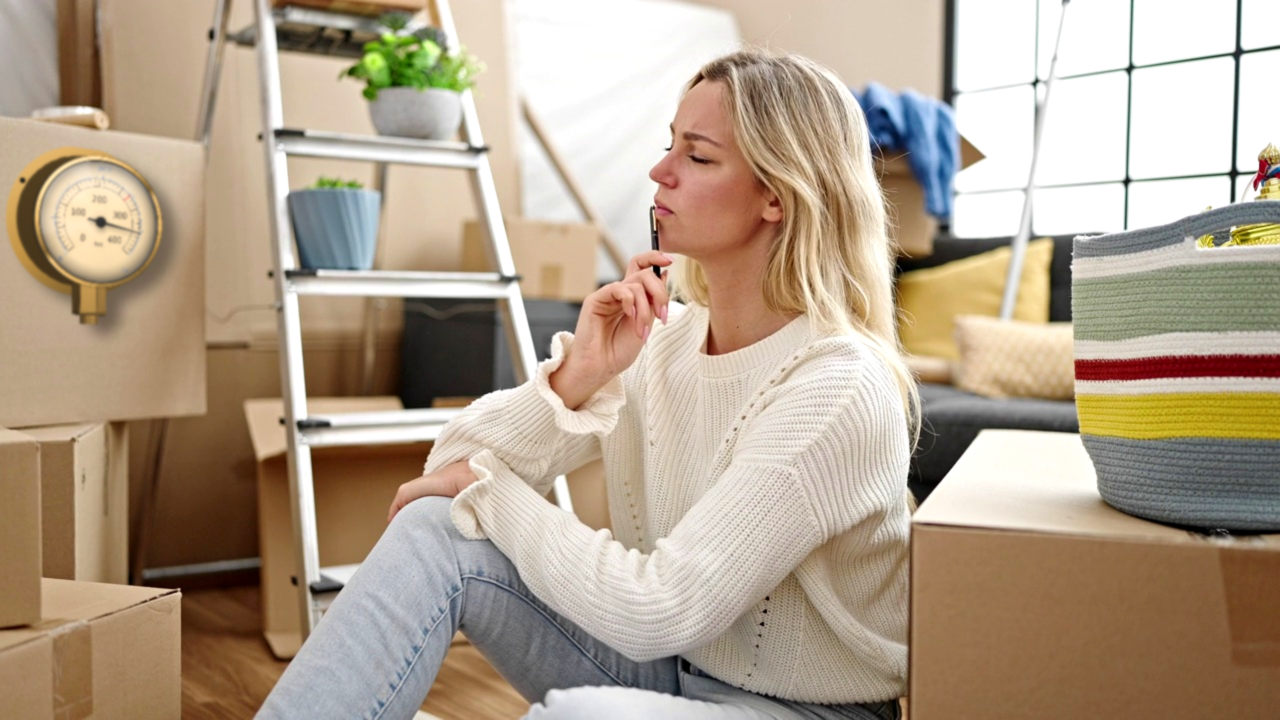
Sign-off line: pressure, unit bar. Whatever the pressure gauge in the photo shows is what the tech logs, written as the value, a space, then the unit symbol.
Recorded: 350 bar
